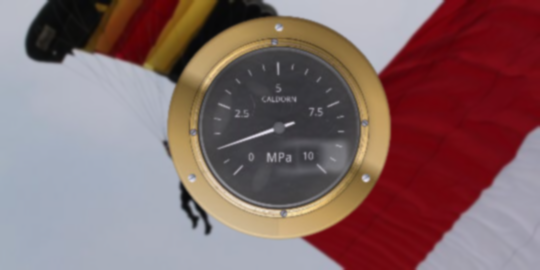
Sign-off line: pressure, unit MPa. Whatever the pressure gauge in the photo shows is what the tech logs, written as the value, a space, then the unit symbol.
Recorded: 1 MPa
